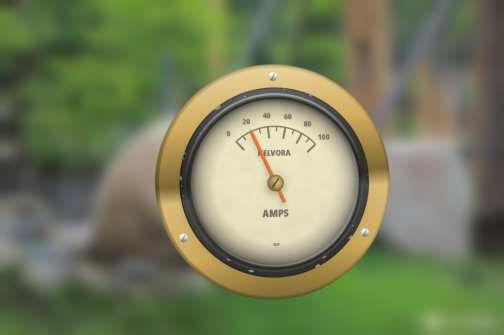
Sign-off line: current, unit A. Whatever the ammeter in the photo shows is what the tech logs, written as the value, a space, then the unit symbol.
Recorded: 20 A
